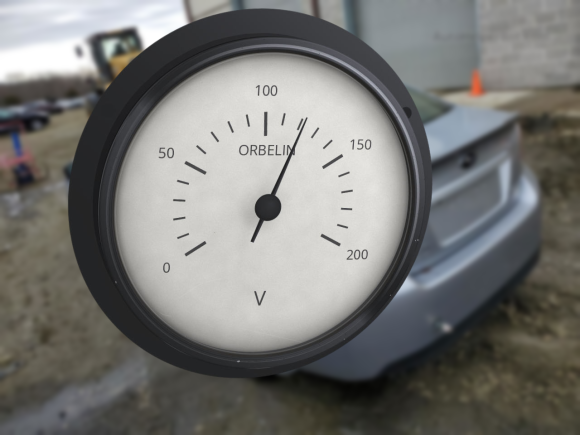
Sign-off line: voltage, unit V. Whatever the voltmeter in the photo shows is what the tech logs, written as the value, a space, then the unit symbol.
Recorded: 120 V
